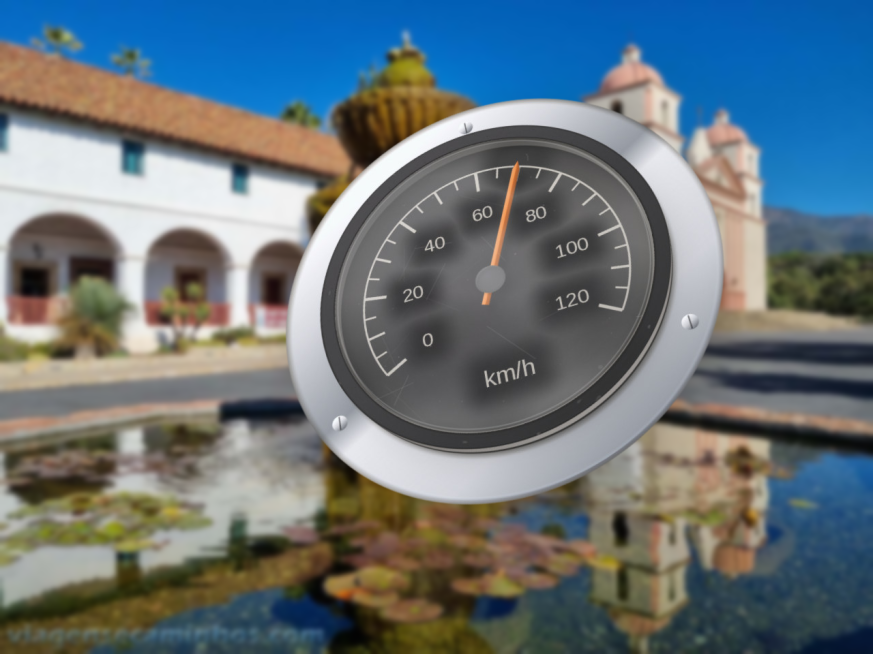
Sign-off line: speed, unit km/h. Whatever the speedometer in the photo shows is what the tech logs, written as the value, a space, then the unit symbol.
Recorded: 70 km/h
